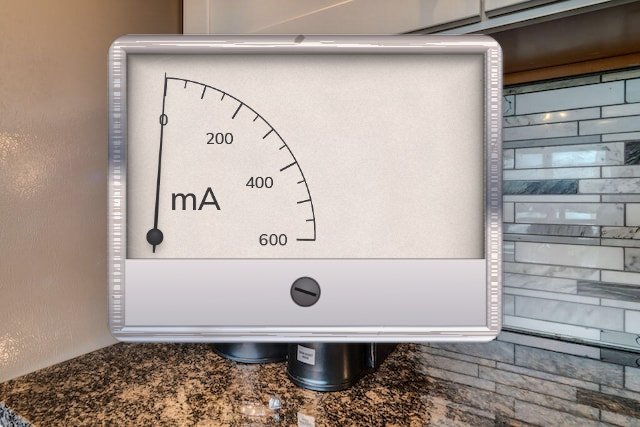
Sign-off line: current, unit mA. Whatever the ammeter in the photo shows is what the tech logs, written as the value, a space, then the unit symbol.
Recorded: 0 mA
